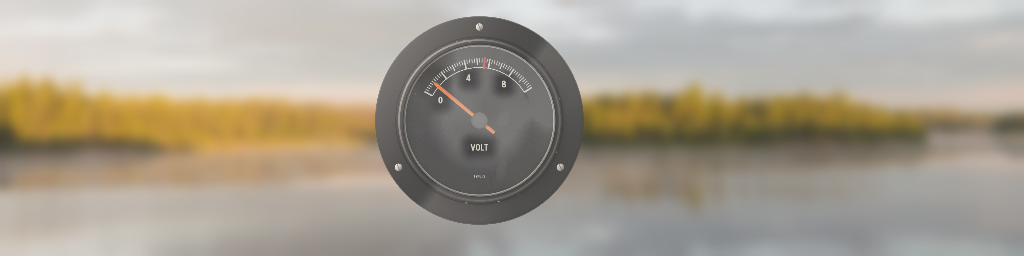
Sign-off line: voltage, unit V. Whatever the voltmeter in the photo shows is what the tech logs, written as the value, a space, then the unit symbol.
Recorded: 1 V
